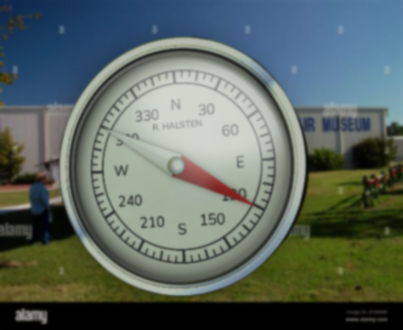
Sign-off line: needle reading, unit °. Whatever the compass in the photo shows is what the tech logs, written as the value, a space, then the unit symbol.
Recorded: 120 °
